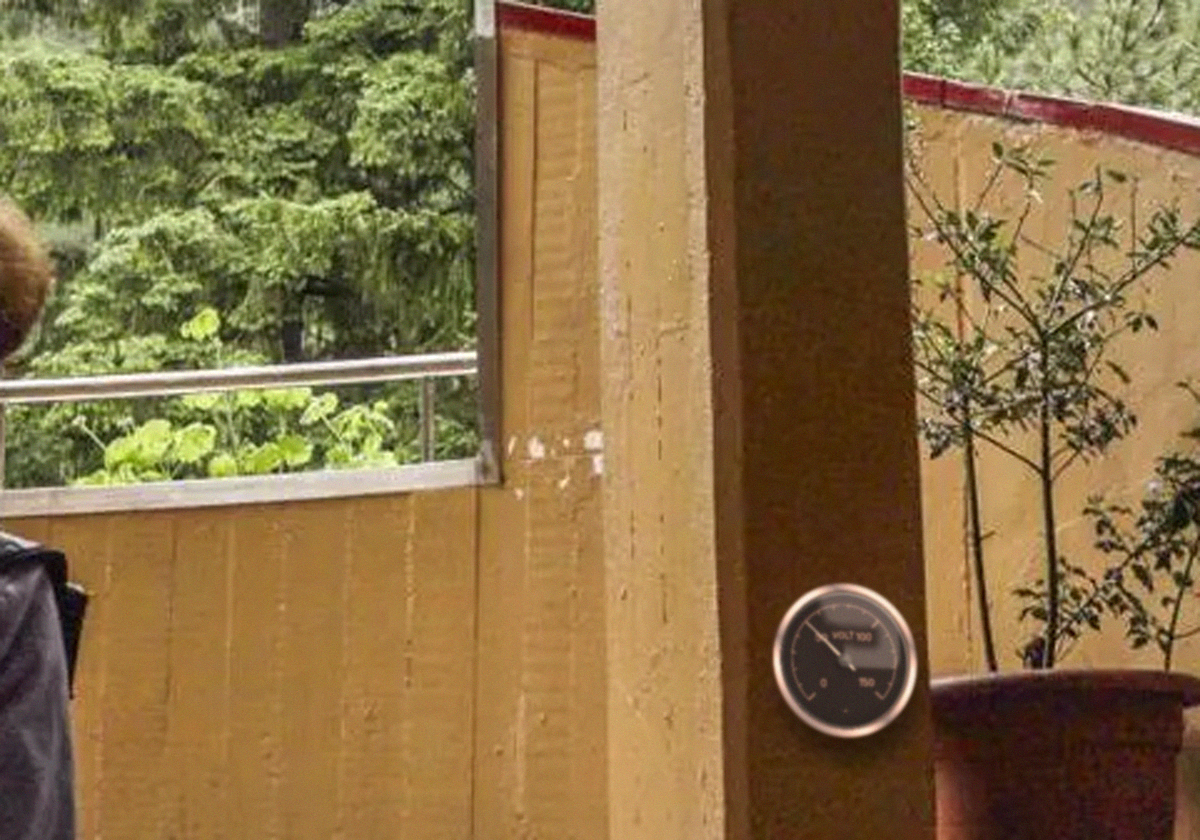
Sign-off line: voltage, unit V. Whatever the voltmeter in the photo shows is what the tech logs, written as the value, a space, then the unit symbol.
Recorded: 50 V
